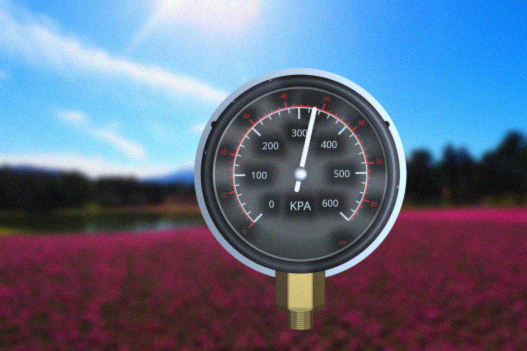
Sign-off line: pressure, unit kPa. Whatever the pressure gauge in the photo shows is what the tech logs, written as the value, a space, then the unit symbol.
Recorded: 330 kPa
